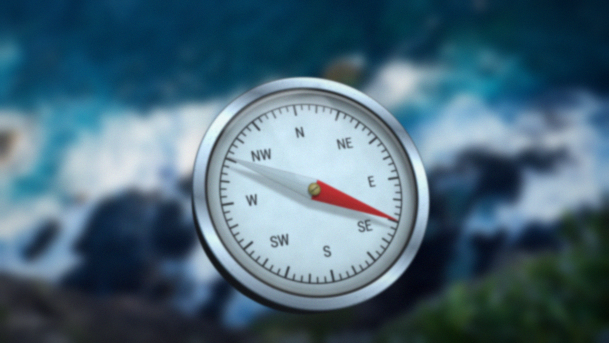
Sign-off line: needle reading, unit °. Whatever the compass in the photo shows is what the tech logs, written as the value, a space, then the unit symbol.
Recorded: 120 °
